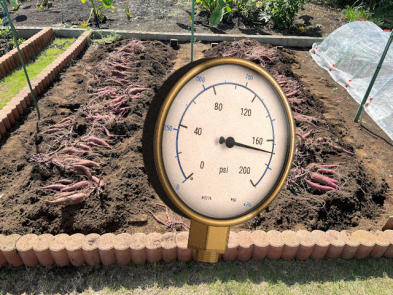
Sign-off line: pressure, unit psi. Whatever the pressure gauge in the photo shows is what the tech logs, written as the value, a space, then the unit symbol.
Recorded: 170 psi
